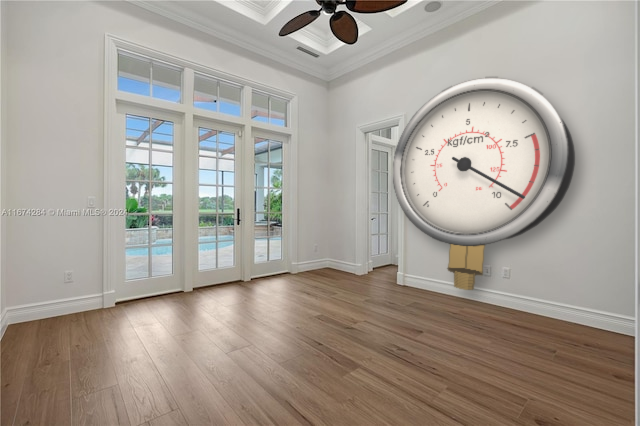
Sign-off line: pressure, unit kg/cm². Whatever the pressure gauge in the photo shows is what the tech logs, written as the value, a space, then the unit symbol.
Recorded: 9.5 kg/cm²
